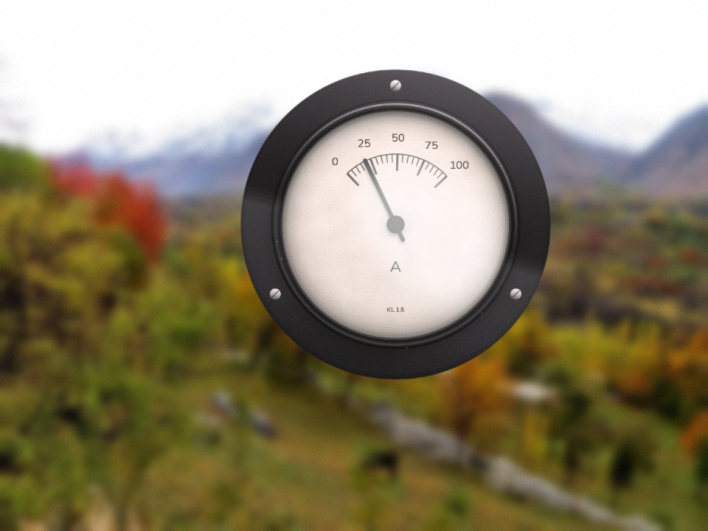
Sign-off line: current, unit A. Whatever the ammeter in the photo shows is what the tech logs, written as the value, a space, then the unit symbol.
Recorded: 20 A
